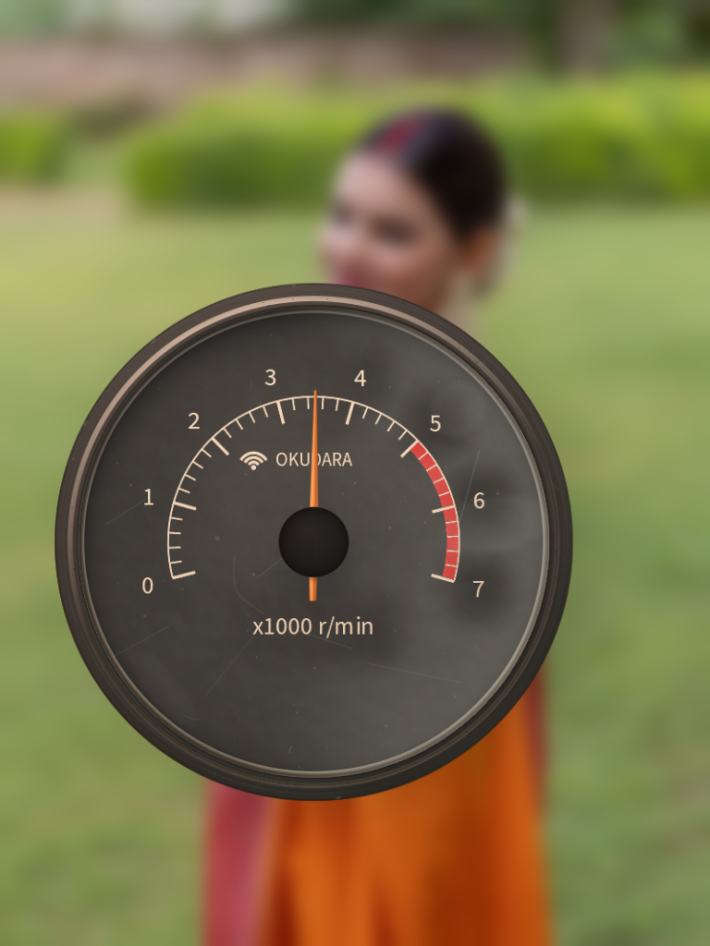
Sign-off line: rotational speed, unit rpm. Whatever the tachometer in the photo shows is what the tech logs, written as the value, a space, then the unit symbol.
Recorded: 3500 rpm
